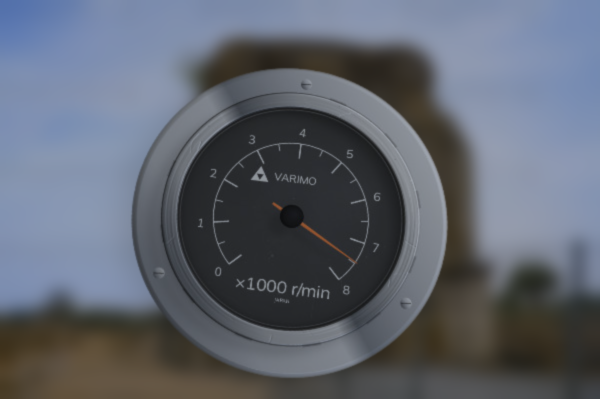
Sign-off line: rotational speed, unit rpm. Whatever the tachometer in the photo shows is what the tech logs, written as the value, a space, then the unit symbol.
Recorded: 7500 rpm
